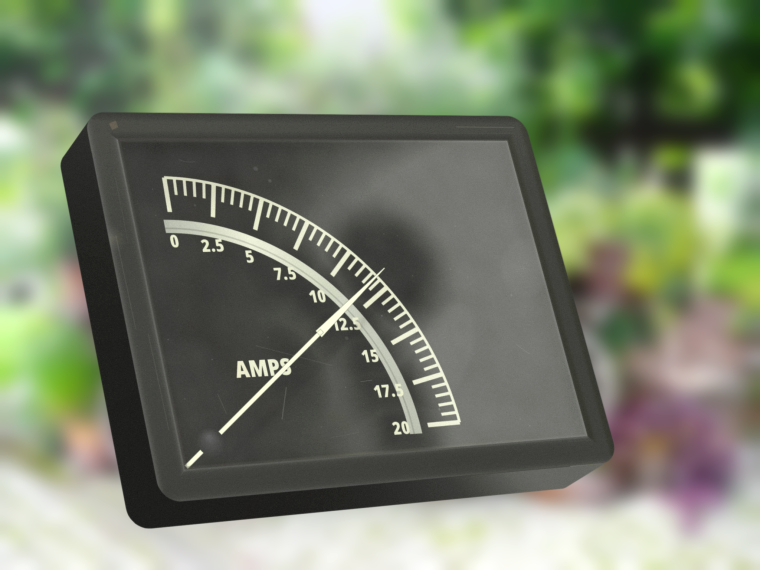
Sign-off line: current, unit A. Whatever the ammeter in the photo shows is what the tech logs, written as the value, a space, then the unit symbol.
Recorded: 11.75 A
